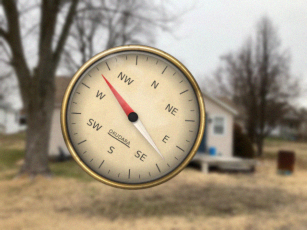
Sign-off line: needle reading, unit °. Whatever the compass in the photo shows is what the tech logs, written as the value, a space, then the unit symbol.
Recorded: 290 °
